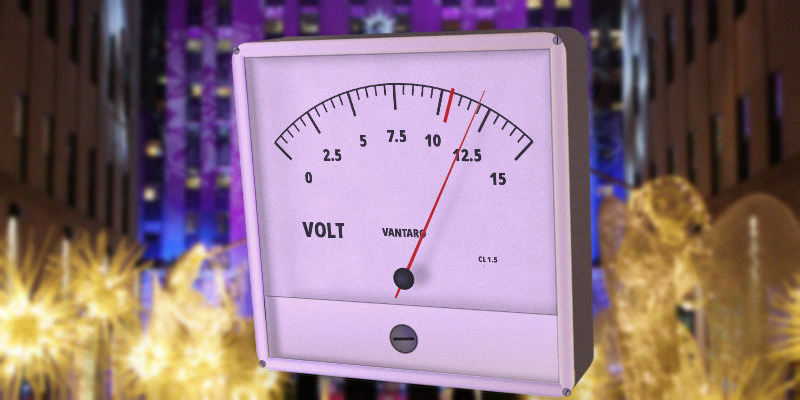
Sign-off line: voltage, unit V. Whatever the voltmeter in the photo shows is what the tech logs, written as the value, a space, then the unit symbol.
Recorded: 12 V
